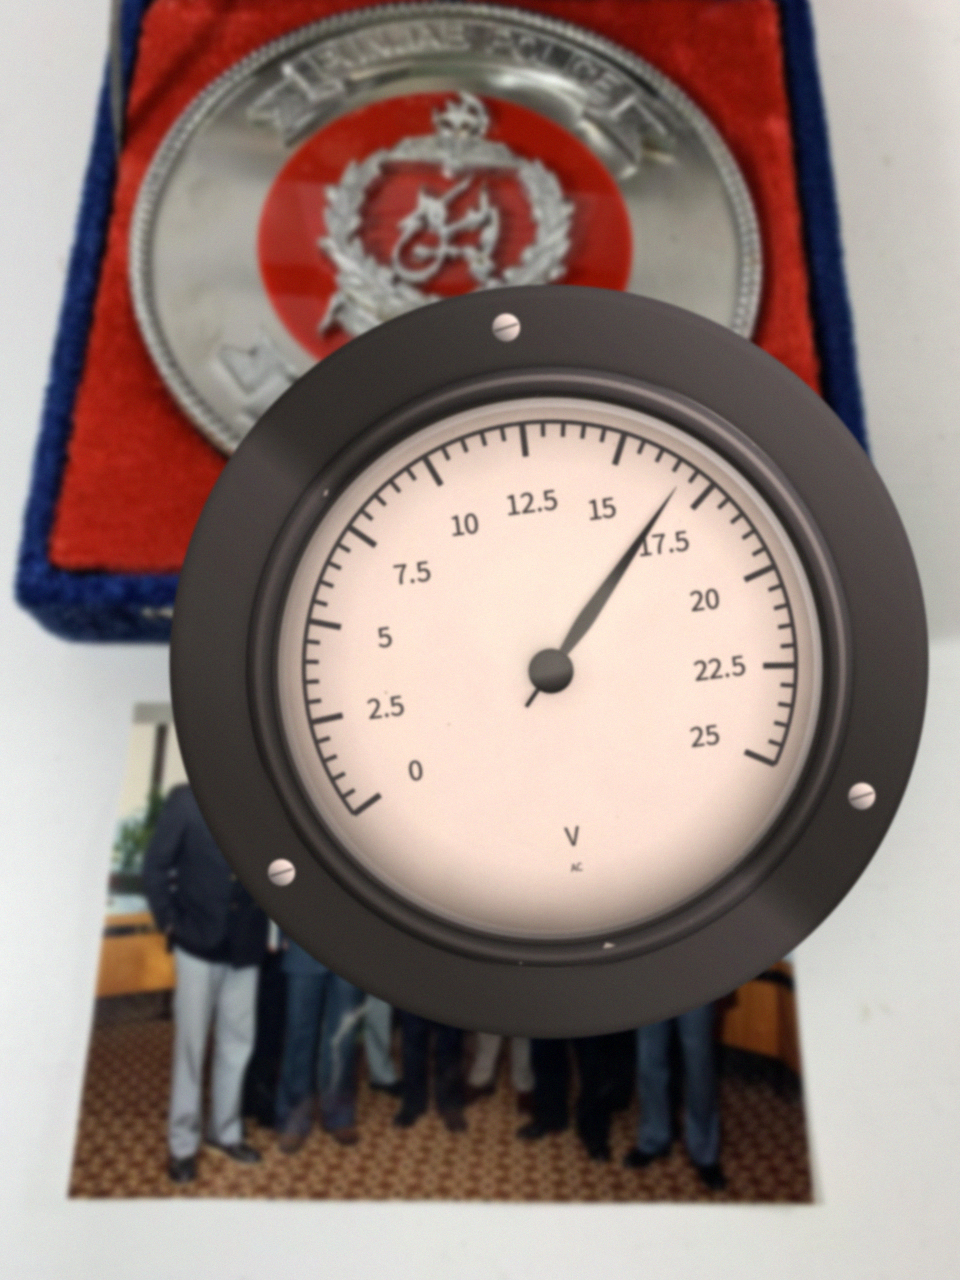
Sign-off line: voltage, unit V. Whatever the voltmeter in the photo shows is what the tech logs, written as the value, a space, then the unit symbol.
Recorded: 16.75 V
